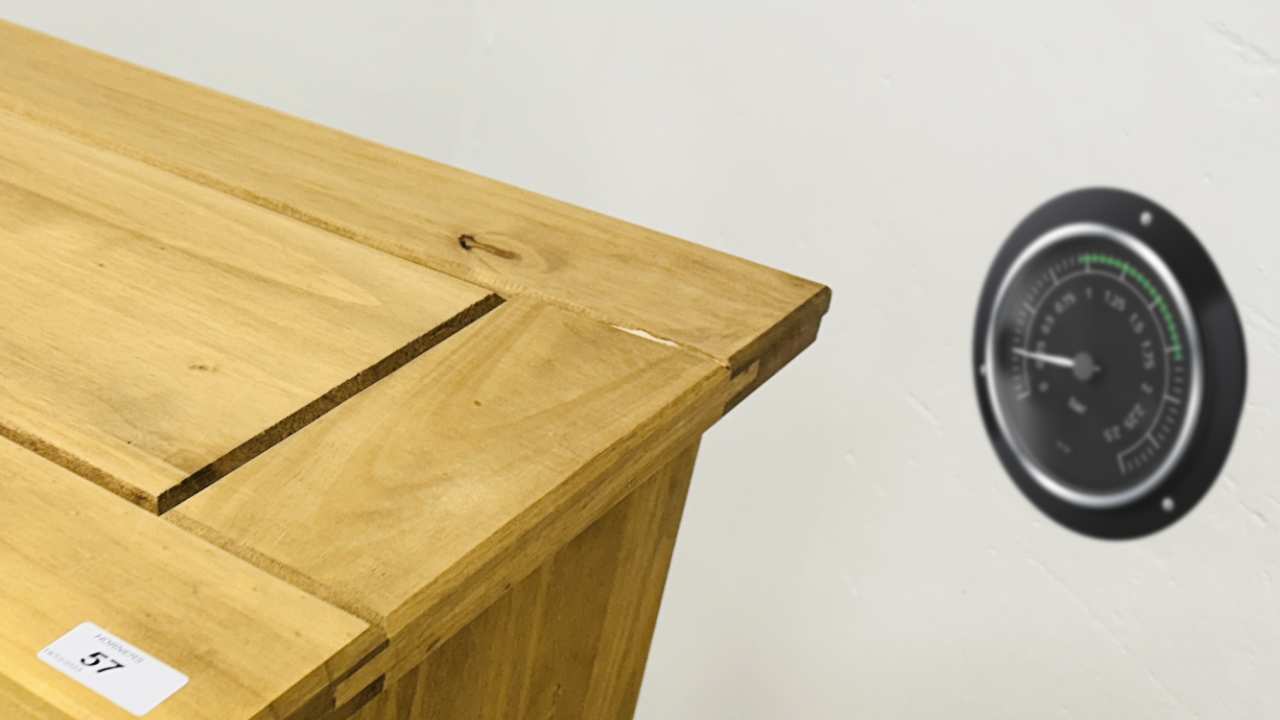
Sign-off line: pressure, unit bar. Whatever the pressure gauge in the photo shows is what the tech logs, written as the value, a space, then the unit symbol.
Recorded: 0.25 bar
